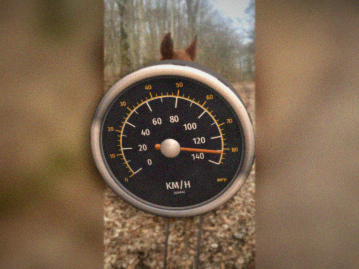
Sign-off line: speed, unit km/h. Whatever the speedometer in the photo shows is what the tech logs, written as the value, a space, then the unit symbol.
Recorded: 130 km/h
